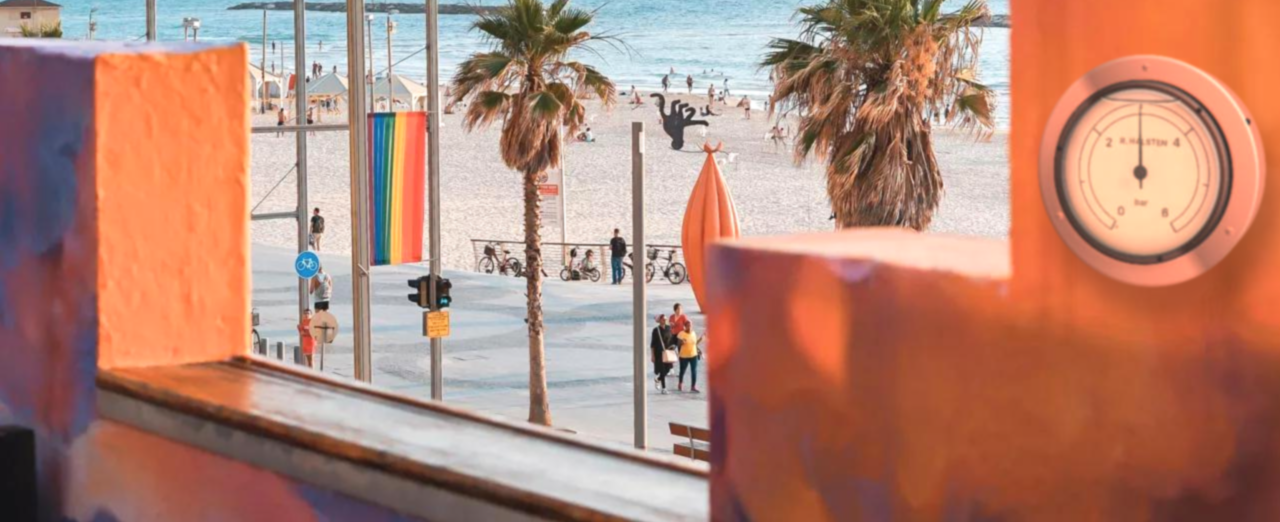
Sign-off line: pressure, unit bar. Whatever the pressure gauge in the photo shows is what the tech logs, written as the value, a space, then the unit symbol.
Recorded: 3 bar
